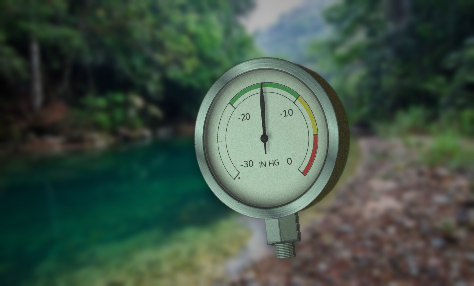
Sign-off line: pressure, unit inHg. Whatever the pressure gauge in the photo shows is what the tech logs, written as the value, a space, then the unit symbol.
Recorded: -15 inHg
